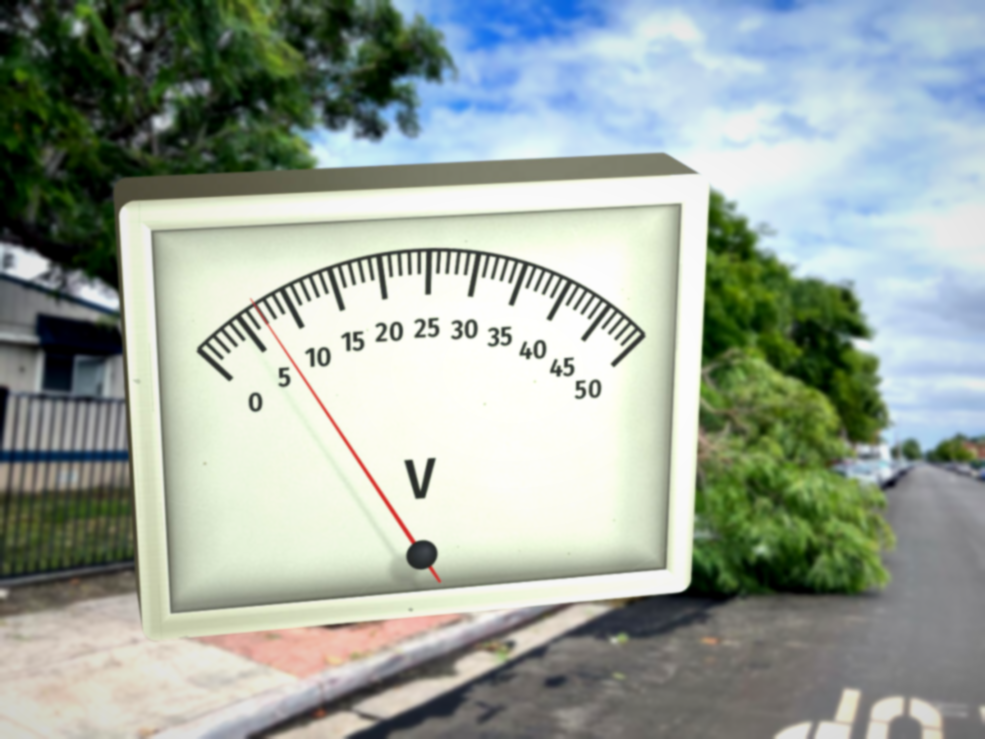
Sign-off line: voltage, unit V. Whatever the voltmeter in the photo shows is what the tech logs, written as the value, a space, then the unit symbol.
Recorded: 7 V
